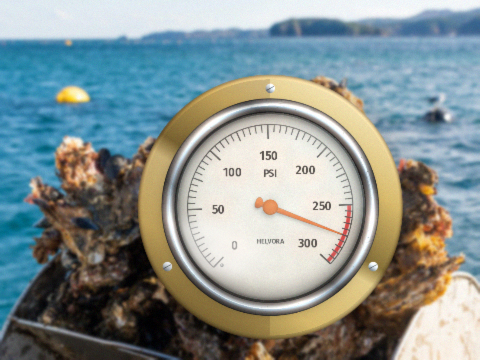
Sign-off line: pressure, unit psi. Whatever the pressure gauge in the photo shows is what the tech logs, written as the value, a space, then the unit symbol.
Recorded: 275 psi
